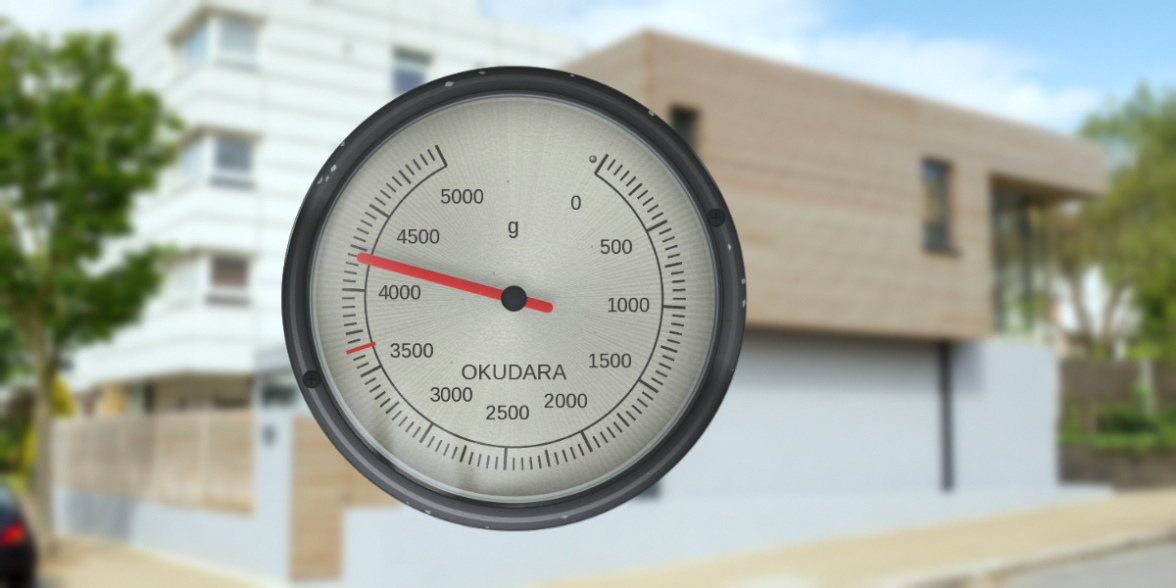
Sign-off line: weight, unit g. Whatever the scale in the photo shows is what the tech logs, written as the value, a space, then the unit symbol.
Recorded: 4200 g
